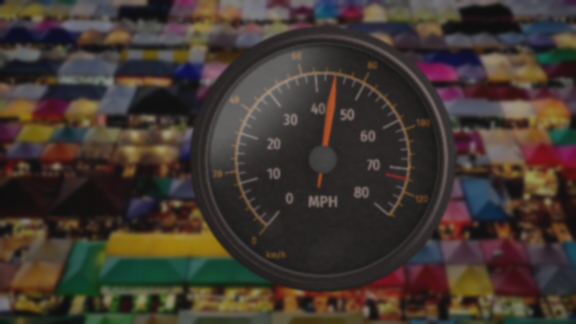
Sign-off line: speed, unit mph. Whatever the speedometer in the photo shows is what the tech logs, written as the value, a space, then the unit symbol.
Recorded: 44 mph
